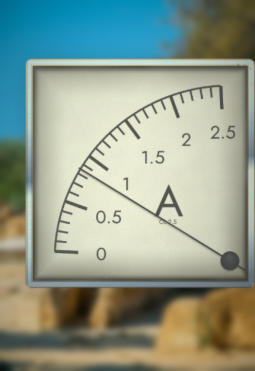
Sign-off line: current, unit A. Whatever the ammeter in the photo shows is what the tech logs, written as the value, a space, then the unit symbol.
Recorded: 0.85 A
